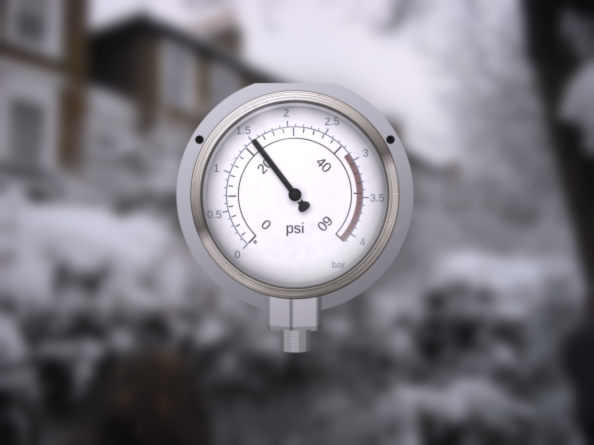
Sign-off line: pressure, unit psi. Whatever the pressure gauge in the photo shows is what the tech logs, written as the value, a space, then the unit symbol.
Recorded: 22 psi
